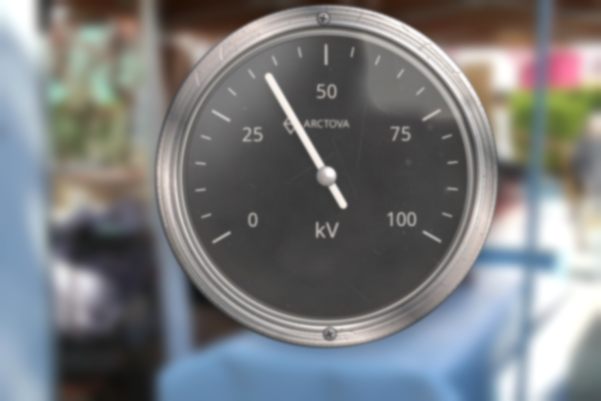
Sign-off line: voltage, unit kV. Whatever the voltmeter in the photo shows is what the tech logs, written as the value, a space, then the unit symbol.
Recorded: 37.5 kV
